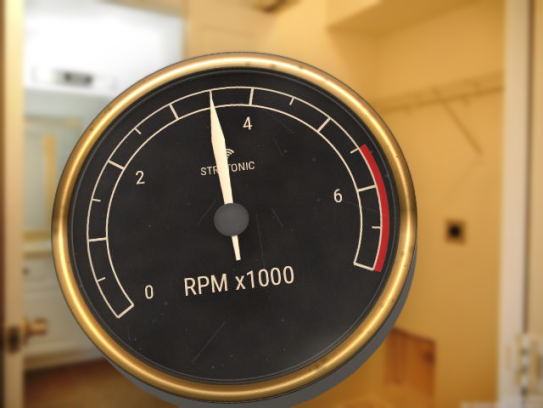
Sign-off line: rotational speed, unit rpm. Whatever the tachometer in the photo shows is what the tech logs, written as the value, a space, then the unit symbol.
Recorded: 3500 rpm
